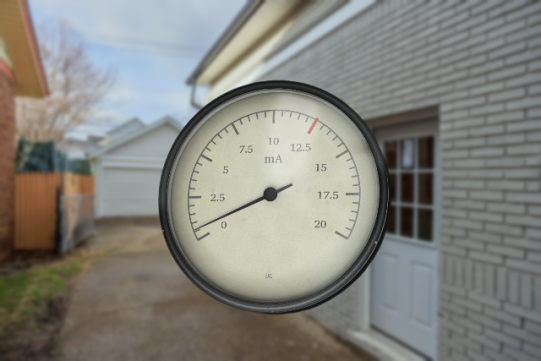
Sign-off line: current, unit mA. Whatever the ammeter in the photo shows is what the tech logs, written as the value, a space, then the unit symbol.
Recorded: 0.5 mA
